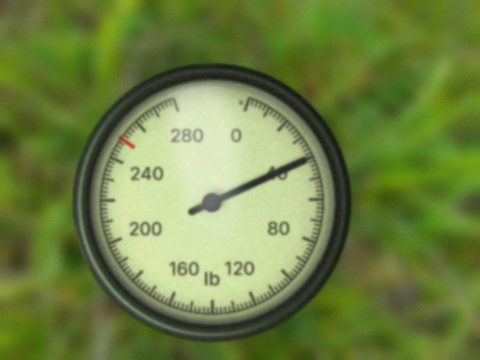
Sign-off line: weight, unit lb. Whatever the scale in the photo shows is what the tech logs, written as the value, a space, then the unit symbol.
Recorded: 40 lb
